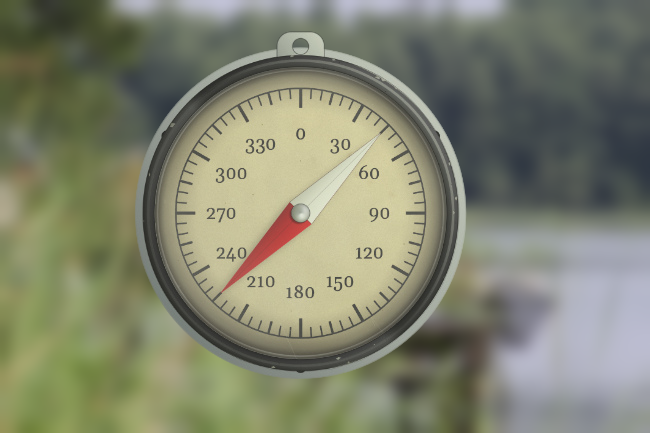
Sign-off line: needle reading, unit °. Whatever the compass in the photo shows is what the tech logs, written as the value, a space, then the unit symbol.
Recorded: 225 °
